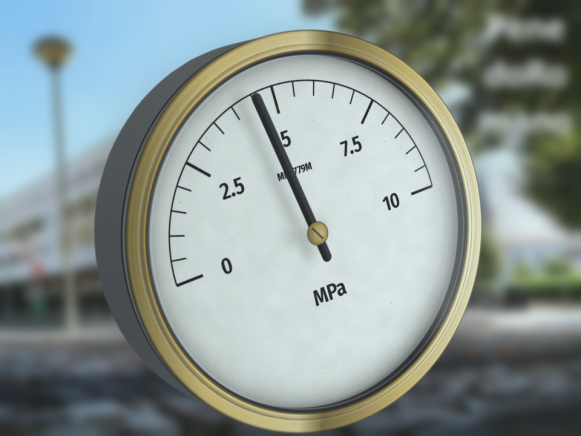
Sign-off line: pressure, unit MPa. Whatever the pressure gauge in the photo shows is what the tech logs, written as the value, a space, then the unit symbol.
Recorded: 4.5 MPa
